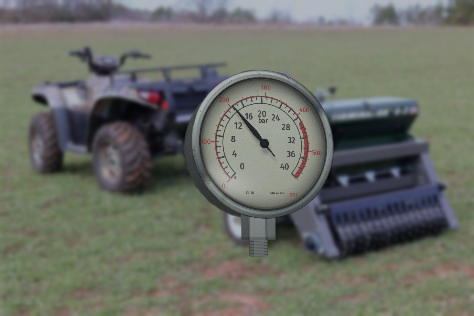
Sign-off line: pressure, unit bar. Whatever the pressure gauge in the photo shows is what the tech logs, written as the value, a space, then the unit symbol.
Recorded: 14 bar
